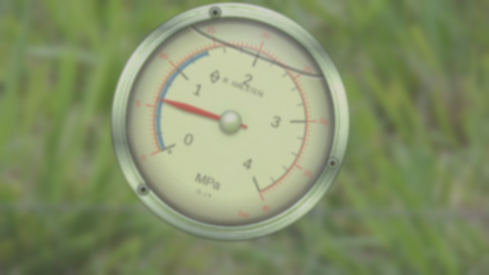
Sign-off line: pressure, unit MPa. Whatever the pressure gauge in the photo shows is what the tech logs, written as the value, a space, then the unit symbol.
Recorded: 0.6 MPa
